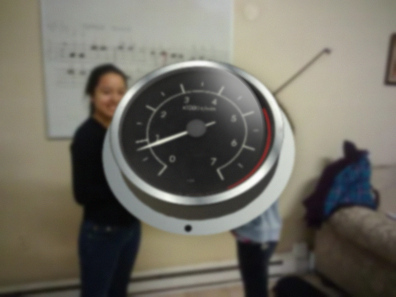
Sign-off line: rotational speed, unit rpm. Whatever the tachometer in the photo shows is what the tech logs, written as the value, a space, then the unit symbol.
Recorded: 750 rpm
